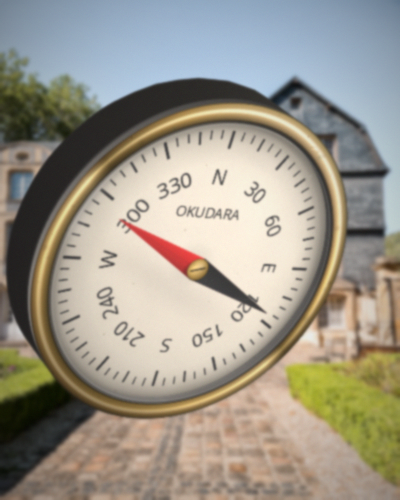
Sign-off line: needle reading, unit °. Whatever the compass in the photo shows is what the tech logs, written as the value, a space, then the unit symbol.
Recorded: 295 °
